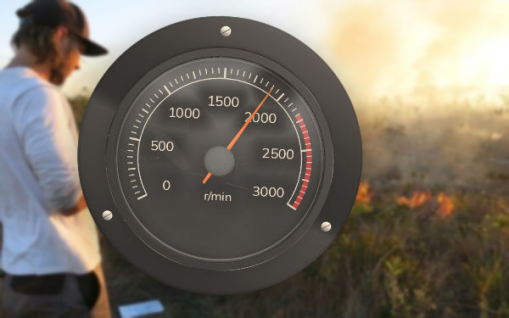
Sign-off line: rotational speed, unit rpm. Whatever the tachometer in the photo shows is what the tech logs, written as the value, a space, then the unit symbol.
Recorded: 1900 rpm
